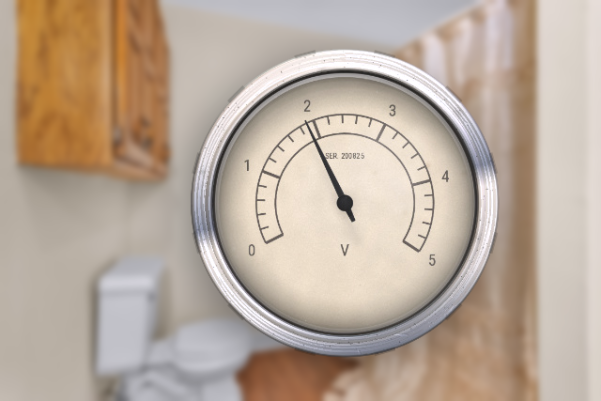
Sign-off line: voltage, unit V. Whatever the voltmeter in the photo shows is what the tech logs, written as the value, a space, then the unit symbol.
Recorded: 1.9 V
